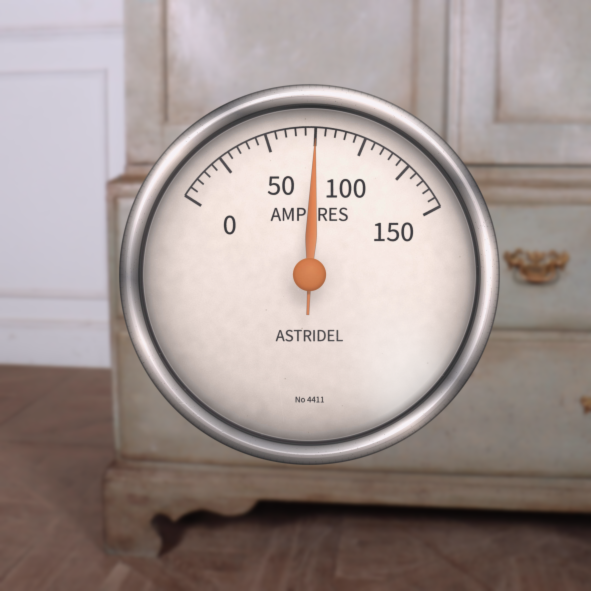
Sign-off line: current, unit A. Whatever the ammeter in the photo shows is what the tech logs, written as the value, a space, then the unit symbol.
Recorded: 75 A
